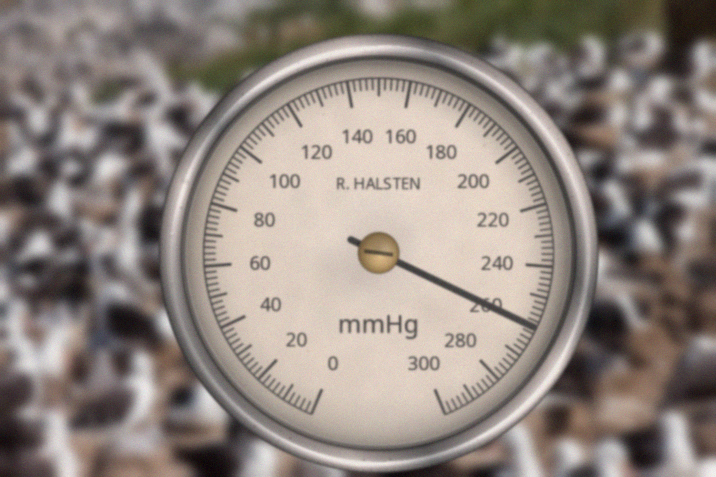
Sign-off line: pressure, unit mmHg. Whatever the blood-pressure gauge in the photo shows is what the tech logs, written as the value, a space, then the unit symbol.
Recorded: 260 mmHg
